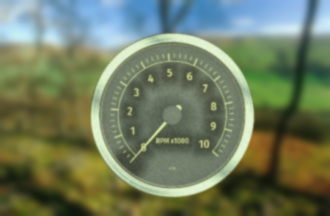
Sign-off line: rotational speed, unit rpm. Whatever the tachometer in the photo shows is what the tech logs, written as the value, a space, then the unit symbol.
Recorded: 0 rpm
